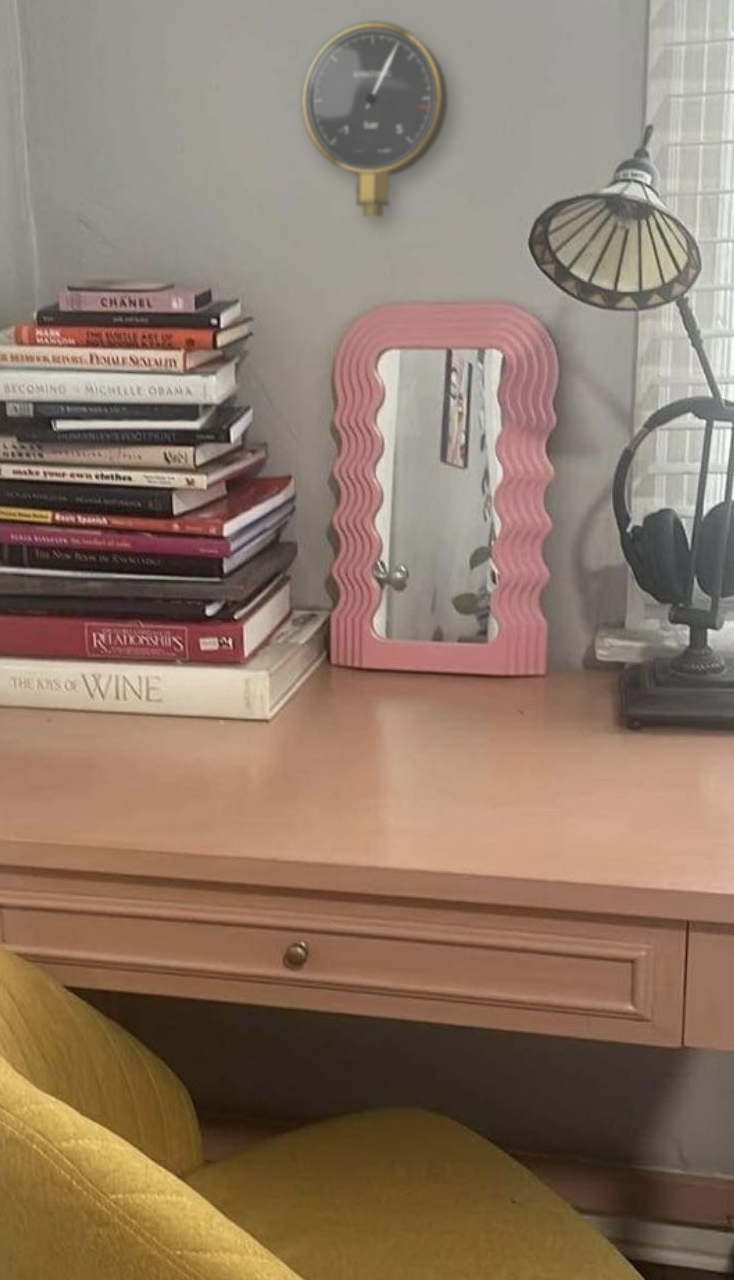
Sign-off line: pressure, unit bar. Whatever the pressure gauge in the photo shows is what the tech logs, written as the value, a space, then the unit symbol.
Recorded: 2.6 bar
